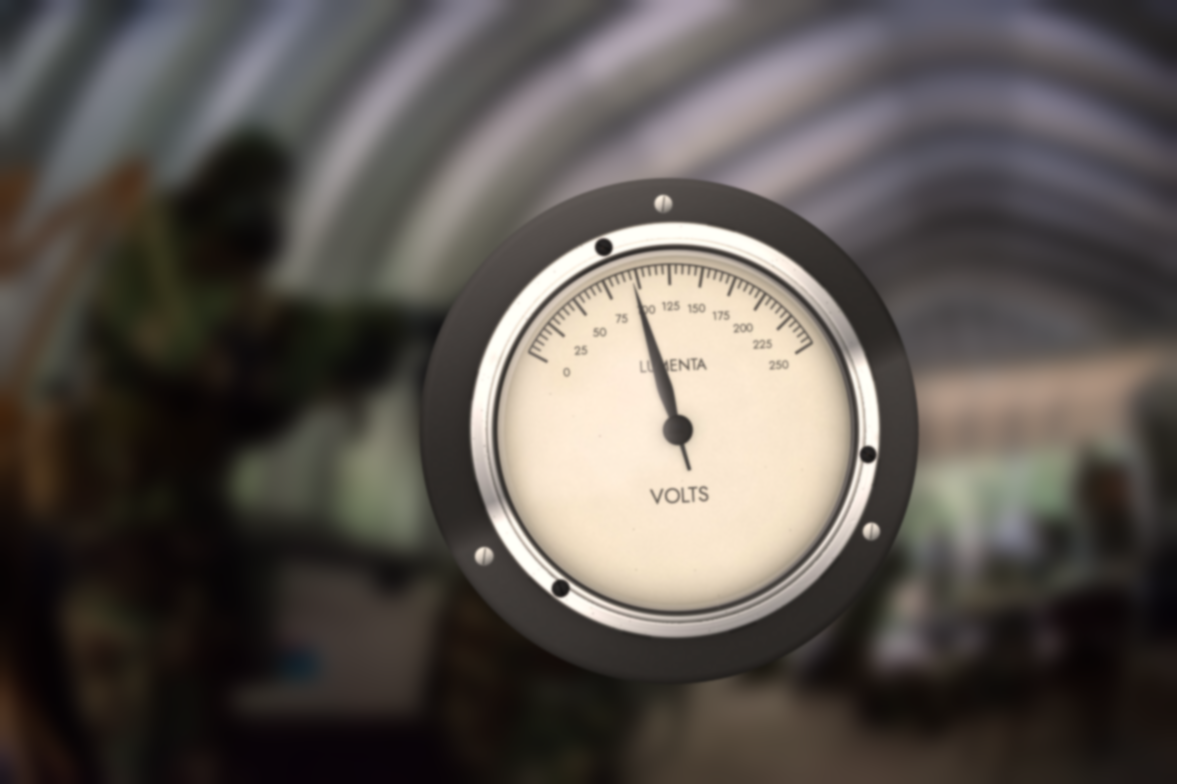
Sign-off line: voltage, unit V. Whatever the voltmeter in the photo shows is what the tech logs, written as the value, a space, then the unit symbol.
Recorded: 95 V
